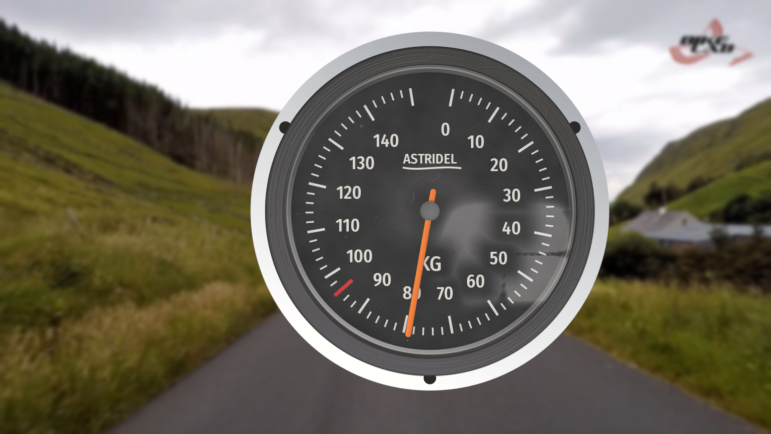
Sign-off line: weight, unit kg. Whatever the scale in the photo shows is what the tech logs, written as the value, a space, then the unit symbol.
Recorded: 79 kg
